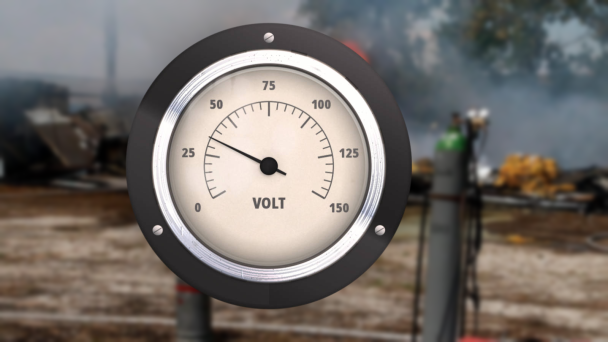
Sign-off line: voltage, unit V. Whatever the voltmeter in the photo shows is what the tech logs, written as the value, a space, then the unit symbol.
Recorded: 35 V
